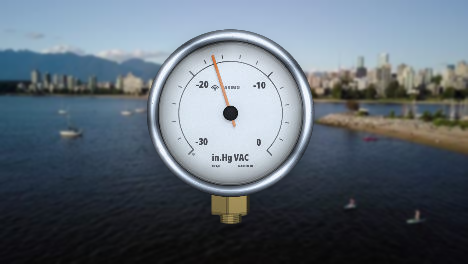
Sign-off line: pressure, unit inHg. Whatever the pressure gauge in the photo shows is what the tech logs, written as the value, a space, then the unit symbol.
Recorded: -17 inHg
